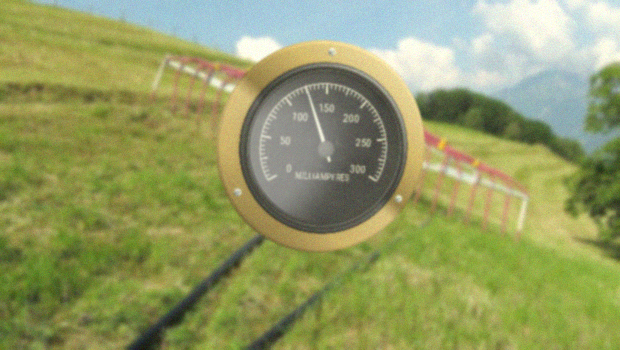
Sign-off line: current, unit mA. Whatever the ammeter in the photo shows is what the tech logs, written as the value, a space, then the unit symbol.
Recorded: 125 mA
